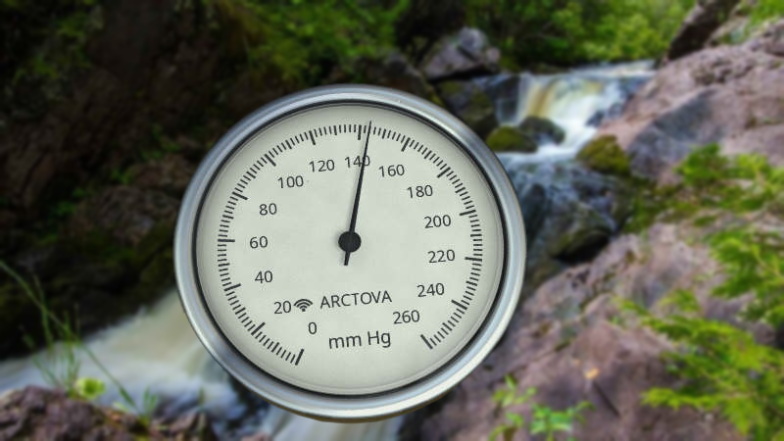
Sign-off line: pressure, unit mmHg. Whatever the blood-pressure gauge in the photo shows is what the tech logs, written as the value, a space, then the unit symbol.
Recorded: 144 mmHg
